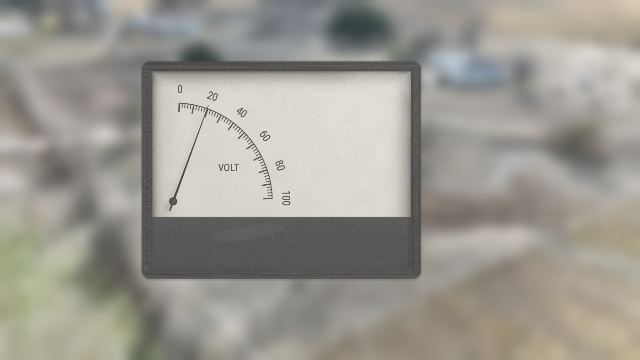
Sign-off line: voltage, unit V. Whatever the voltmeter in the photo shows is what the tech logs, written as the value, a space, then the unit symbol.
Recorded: 20 V
